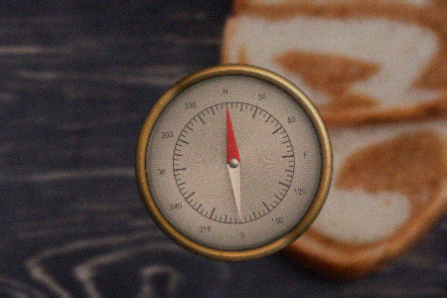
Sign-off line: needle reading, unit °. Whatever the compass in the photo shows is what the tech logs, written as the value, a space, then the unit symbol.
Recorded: 0 °
